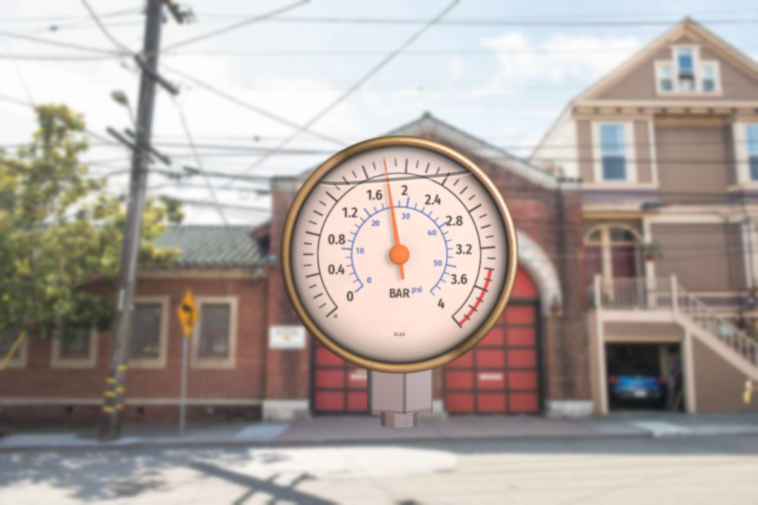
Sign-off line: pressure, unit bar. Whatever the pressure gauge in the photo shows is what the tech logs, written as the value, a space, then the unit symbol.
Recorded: 1.8 bar
